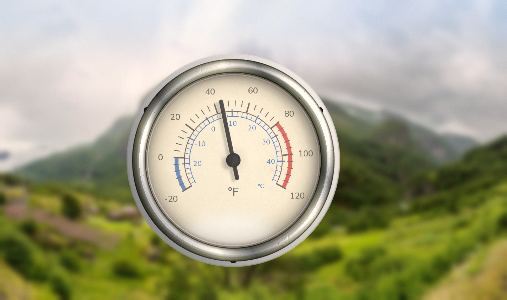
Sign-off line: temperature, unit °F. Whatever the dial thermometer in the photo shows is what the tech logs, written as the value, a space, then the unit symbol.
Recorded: 44 °F
